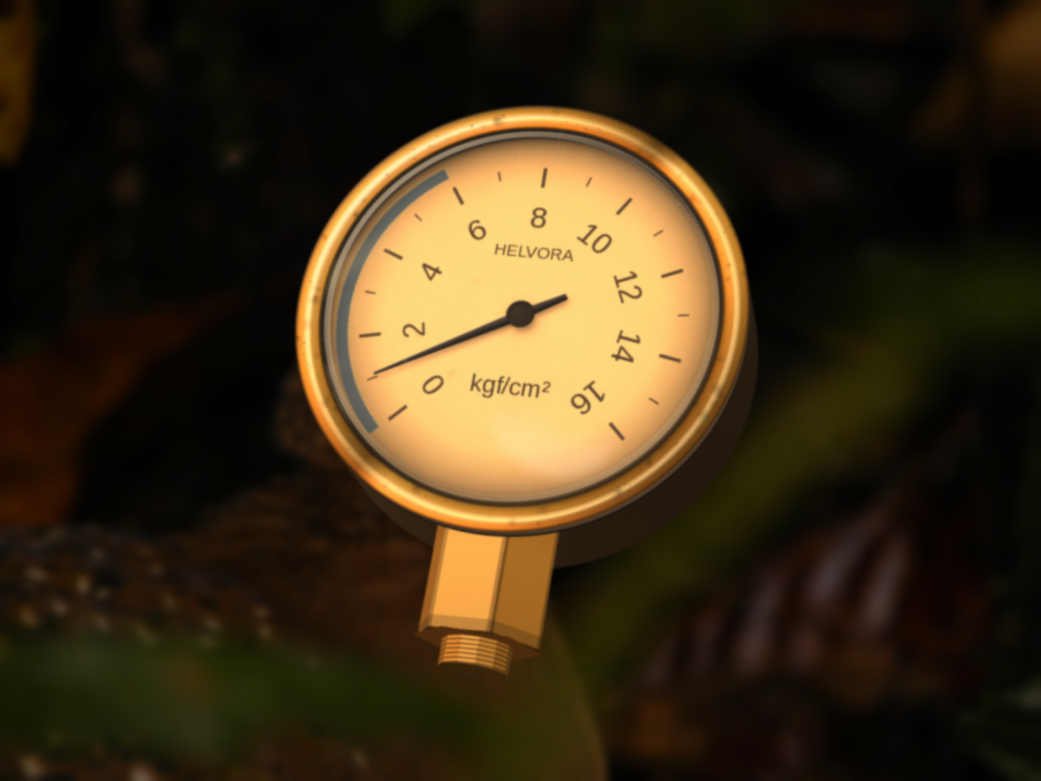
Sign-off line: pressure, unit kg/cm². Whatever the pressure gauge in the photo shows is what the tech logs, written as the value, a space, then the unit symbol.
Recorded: 1 kg/cm²
